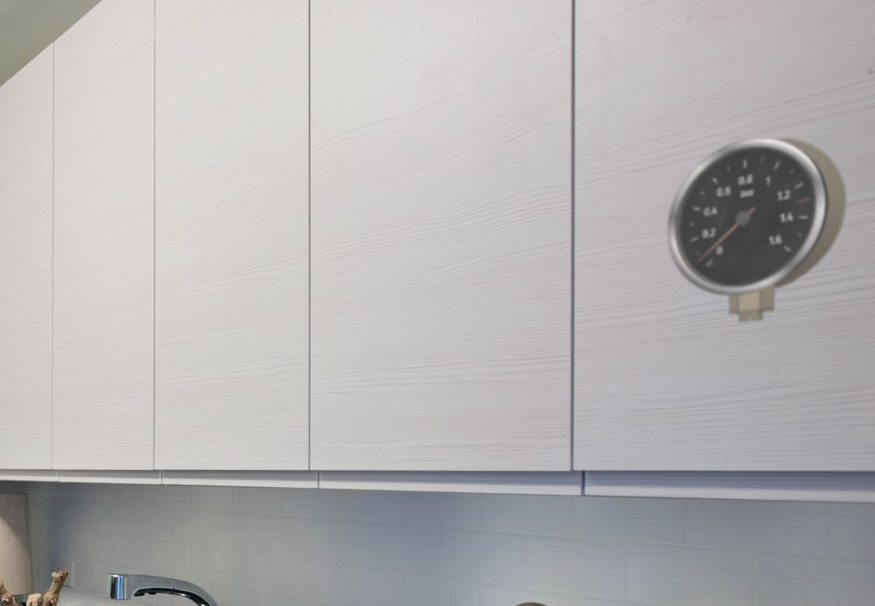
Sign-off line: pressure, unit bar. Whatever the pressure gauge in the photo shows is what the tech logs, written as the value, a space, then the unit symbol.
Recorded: 0.05 bar
